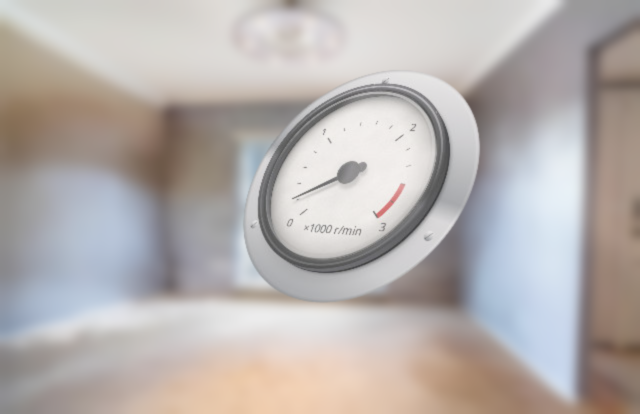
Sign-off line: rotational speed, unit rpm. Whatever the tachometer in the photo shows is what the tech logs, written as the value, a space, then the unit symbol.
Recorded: 200 rpm
